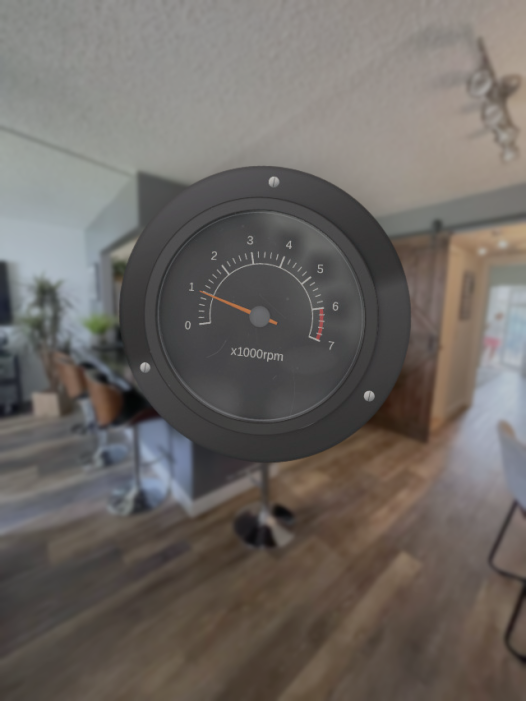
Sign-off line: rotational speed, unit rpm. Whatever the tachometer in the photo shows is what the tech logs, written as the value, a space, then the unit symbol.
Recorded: 1000 rpm
